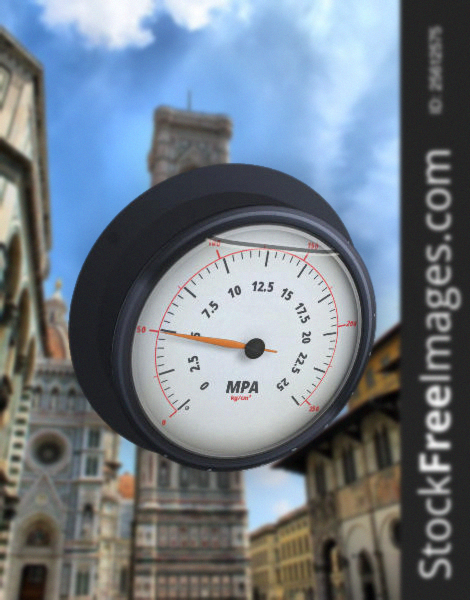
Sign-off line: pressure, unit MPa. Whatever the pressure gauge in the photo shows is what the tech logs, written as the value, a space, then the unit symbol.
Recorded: 5 MPa
